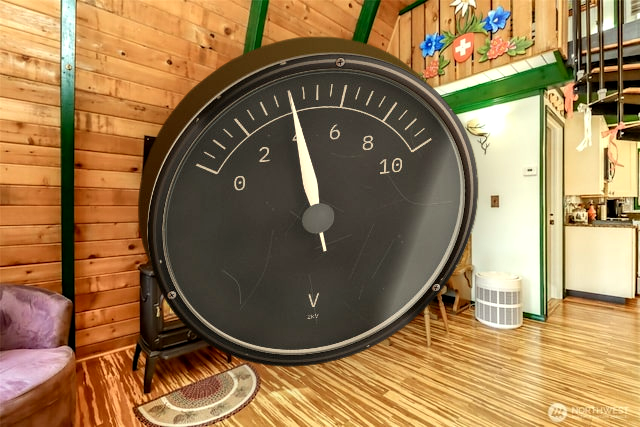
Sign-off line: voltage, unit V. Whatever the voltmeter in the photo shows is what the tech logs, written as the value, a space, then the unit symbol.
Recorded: 4 V
